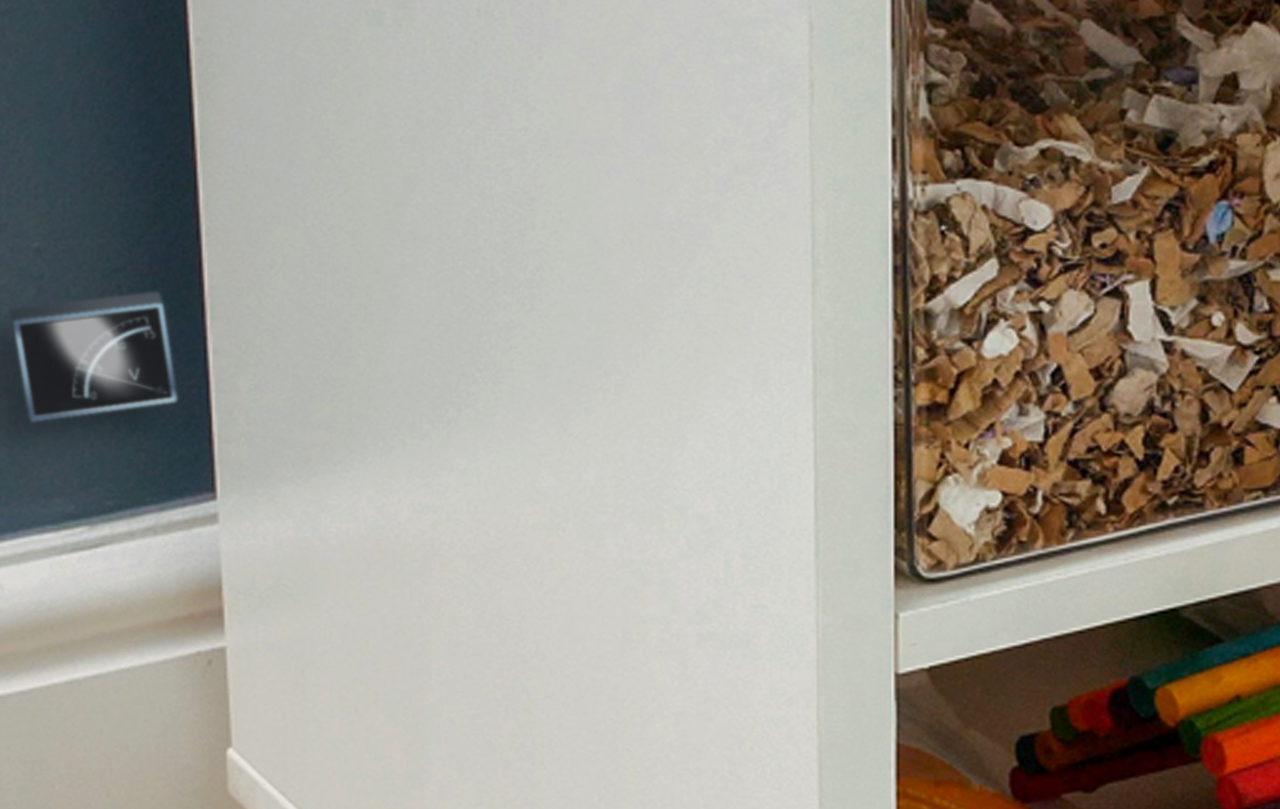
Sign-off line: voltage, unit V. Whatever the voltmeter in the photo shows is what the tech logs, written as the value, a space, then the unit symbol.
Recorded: 4 V
